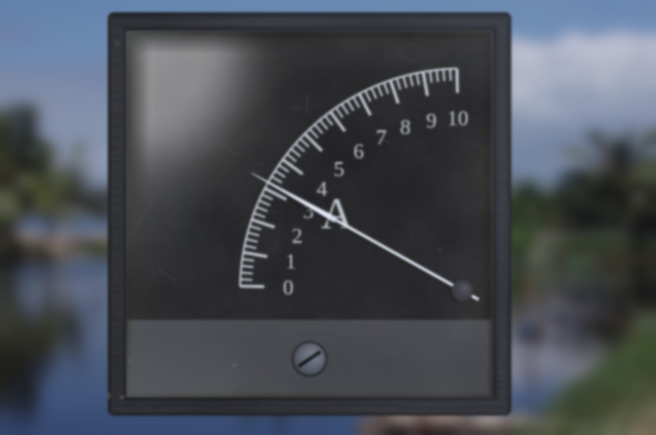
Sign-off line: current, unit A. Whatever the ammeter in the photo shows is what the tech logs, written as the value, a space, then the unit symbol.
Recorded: 3.2 A
